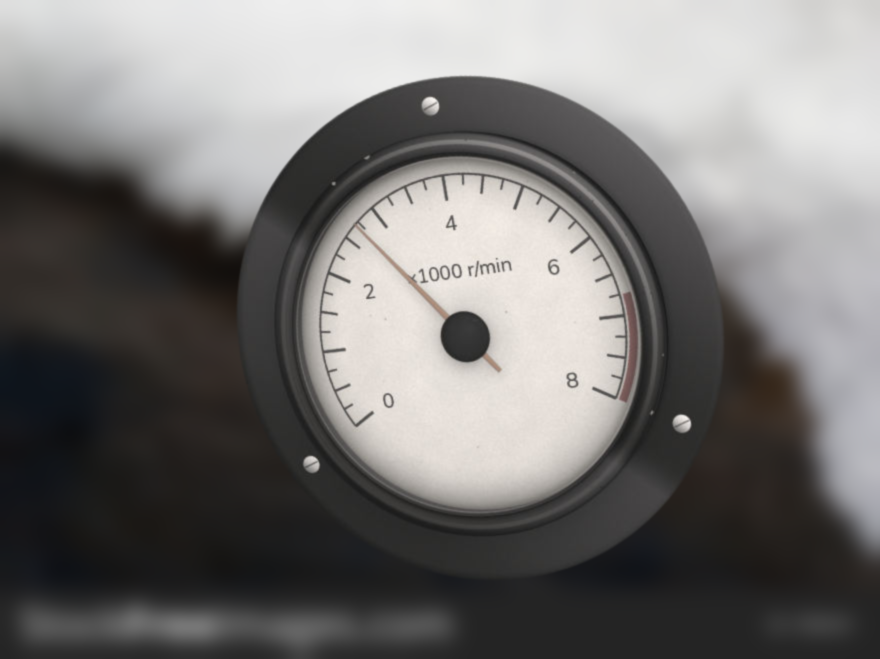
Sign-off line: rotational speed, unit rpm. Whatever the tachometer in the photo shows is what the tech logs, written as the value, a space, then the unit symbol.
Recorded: 2750 rpm
